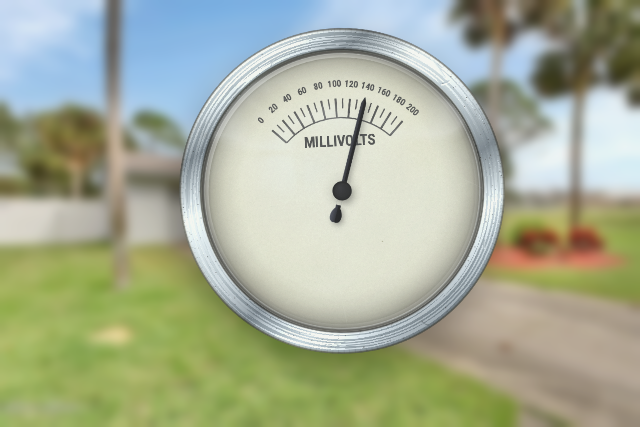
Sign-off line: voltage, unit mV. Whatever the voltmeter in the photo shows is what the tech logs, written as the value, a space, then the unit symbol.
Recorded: 140 mV
